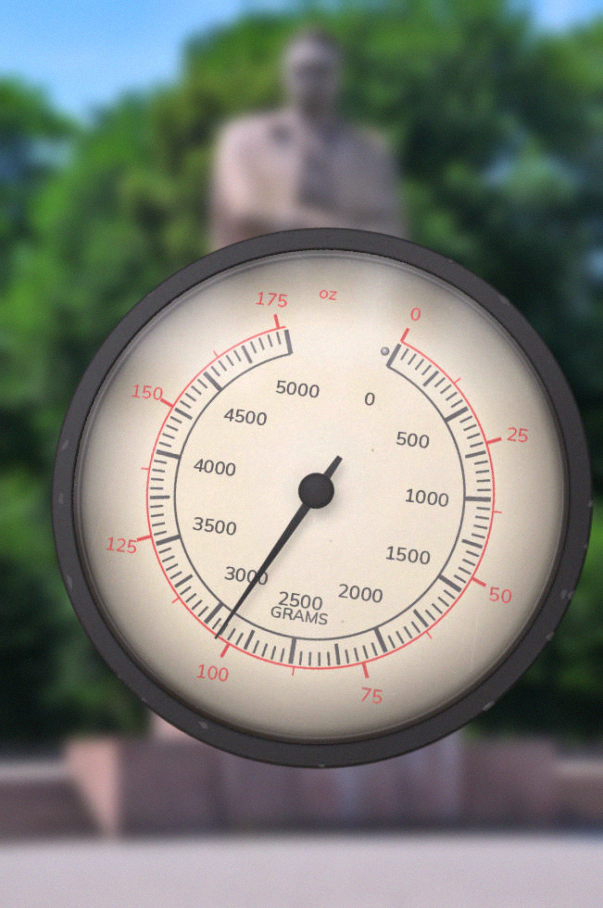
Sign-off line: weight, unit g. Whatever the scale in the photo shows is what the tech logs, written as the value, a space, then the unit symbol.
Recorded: 2900 g
